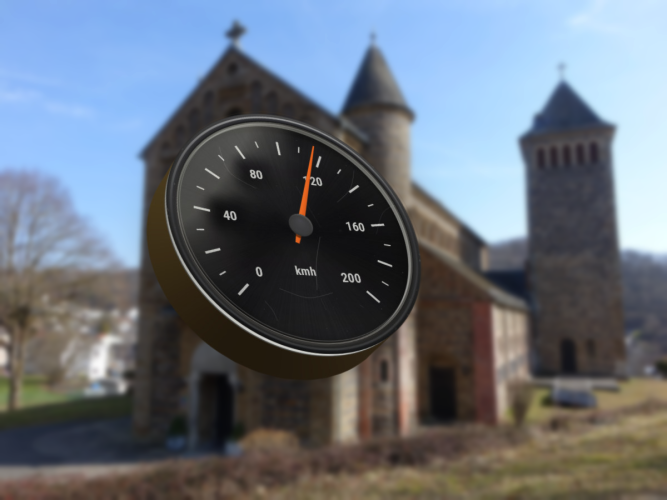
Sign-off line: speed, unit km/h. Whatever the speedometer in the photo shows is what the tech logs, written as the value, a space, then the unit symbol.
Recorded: 115 km/h
